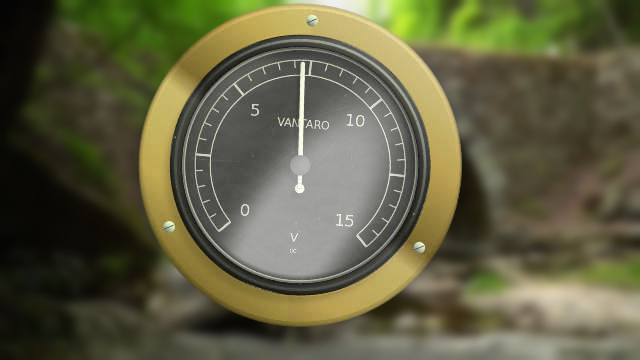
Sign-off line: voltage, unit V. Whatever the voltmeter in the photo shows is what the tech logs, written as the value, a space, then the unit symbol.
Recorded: 7.25 V
